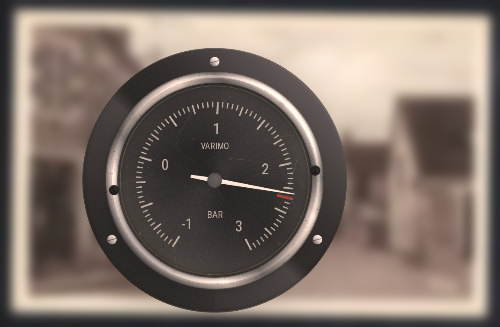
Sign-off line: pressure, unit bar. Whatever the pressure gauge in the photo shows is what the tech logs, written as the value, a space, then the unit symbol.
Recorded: 2.3 bar
